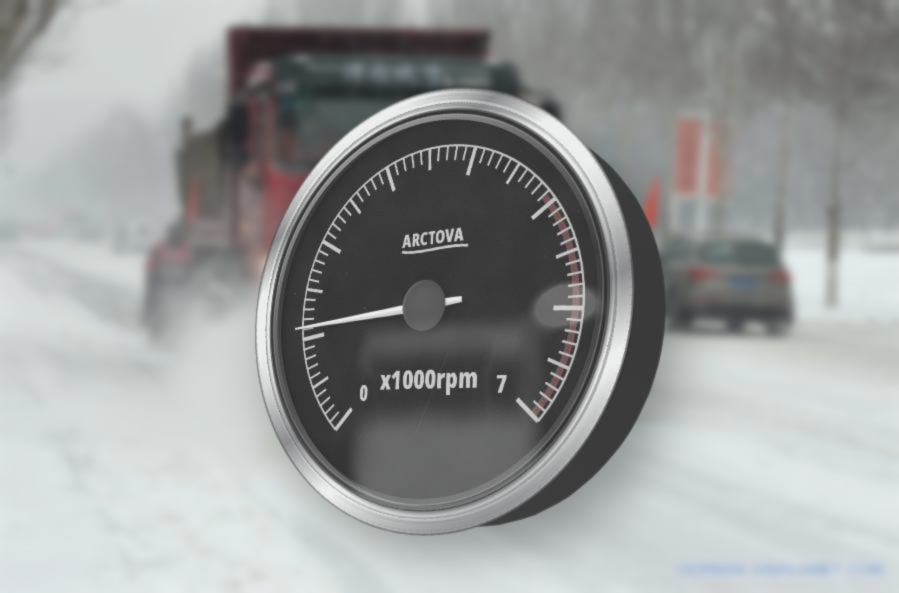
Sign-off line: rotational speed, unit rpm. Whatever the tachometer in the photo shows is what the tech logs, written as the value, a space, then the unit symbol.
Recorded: 1100 rpm
